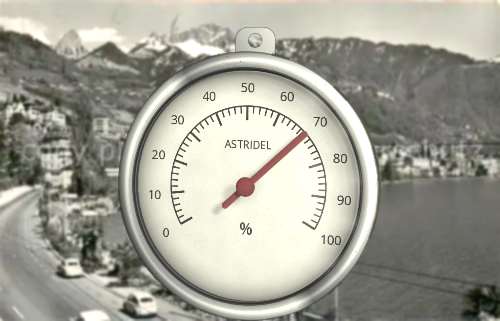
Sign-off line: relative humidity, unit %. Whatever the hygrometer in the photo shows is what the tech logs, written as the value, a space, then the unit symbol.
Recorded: 70 %
